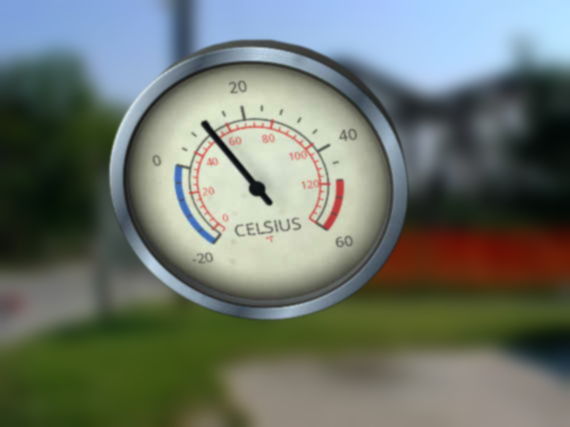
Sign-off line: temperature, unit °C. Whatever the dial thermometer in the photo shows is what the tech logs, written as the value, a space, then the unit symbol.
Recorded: 12 °C
